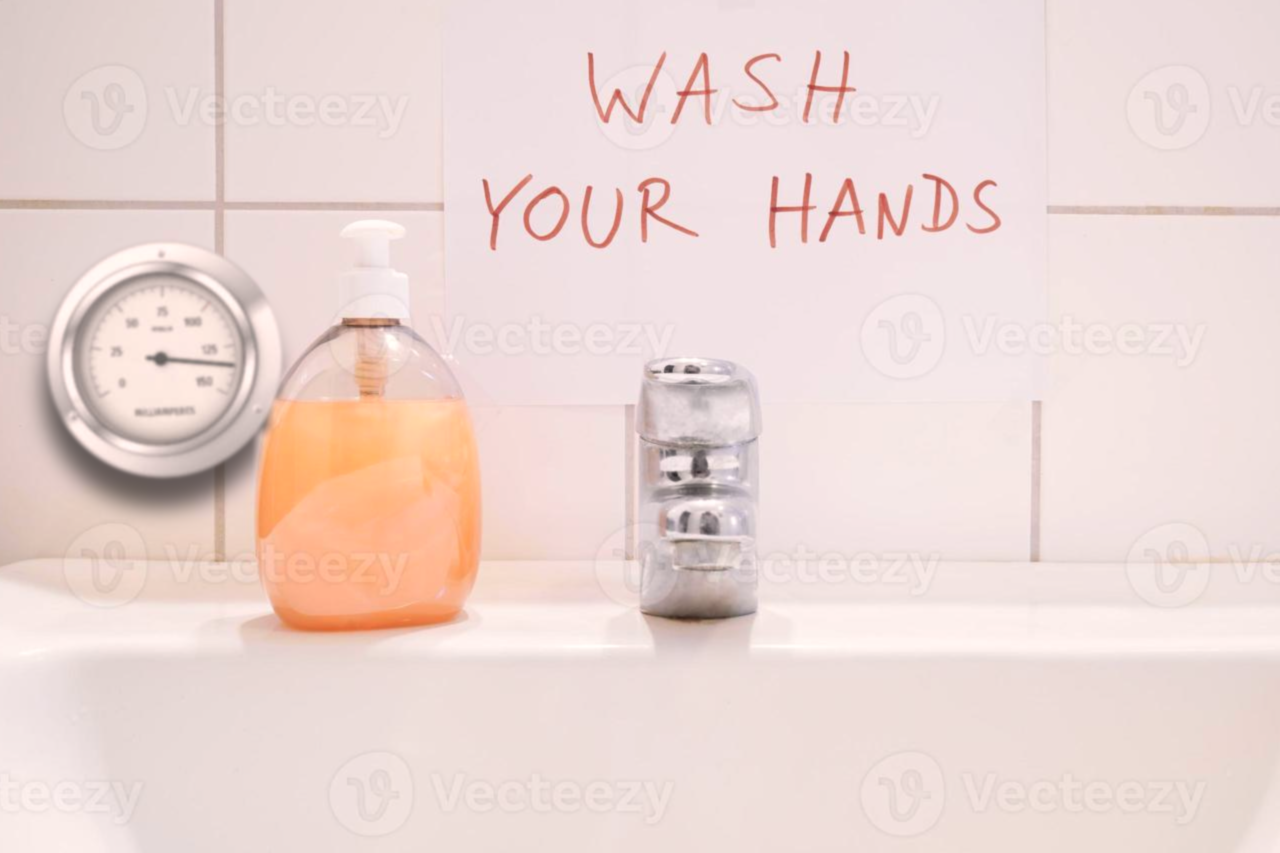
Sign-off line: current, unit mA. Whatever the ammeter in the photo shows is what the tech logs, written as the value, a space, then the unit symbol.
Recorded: 135 mA
